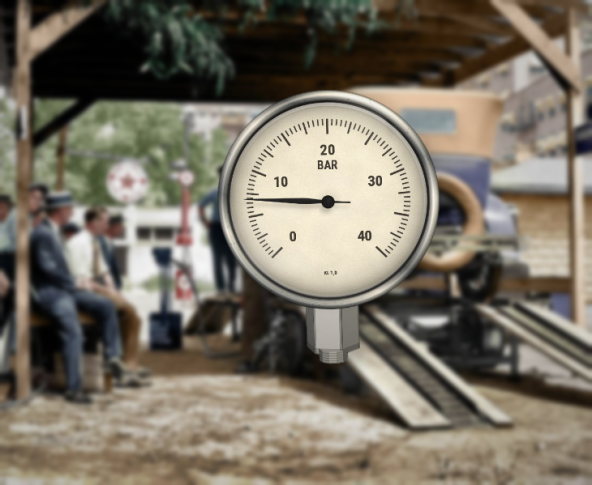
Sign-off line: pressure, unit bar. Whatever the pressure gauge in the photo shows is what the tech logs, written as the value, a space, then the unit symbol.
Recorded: 7 bar
